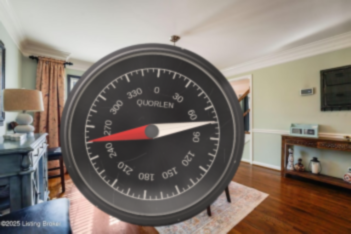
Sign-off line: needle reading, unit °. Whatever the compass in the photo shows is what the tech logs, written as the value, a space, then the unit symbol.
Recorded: 255 °
